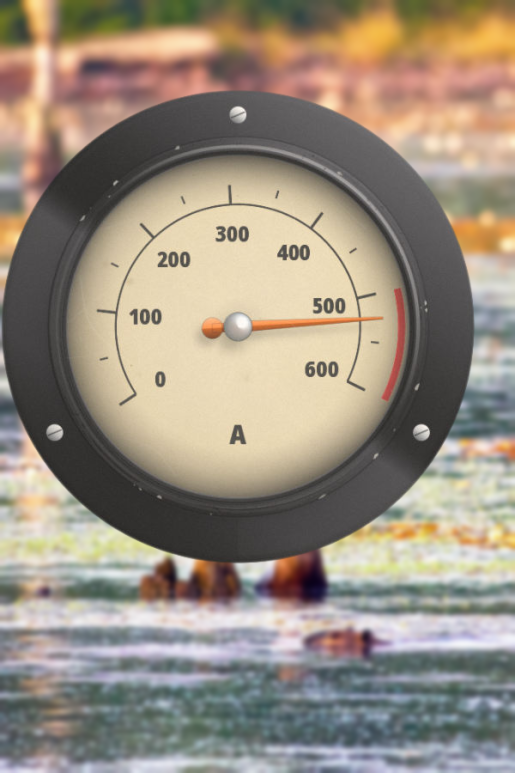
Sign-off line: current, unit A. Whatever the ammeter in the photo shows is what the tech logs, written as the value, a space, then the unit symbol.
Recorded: 525 A
